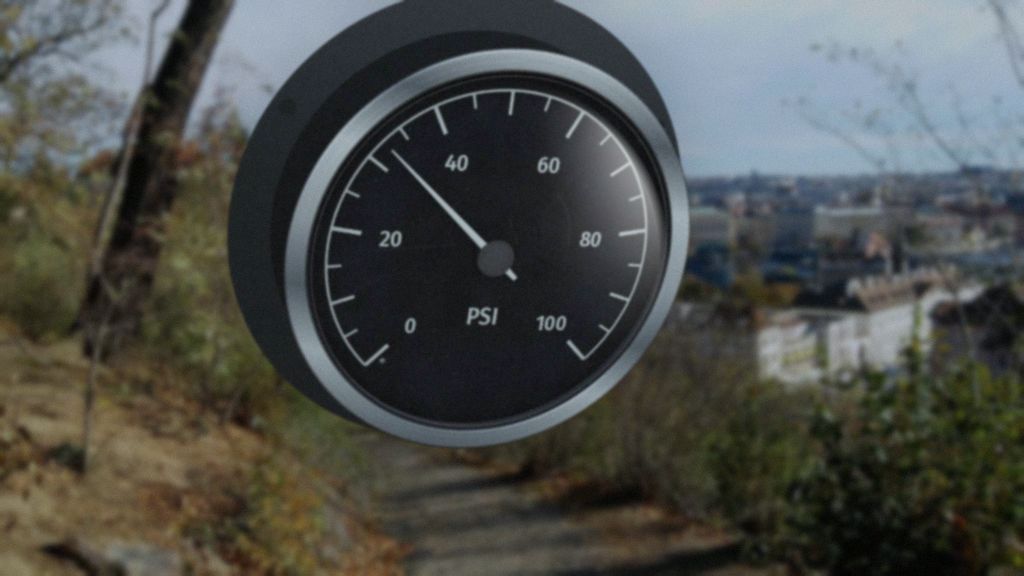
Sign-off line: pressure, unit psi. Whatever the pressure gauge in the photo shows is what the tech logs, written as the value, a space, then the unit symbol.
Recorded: 32.5 psi
